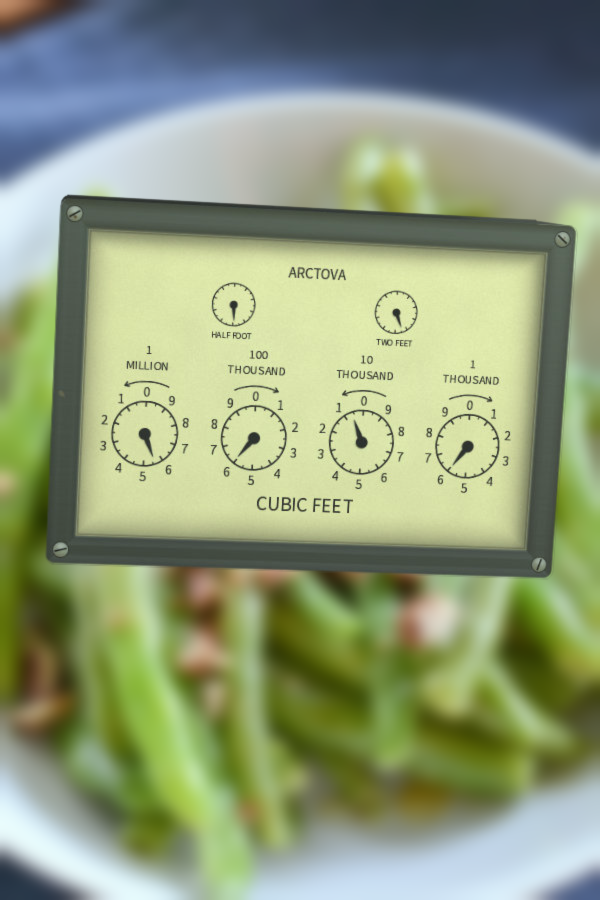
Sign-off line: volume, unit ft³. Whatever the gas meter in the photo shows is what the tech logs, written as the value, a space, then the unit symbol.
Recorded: 560600 ft³
